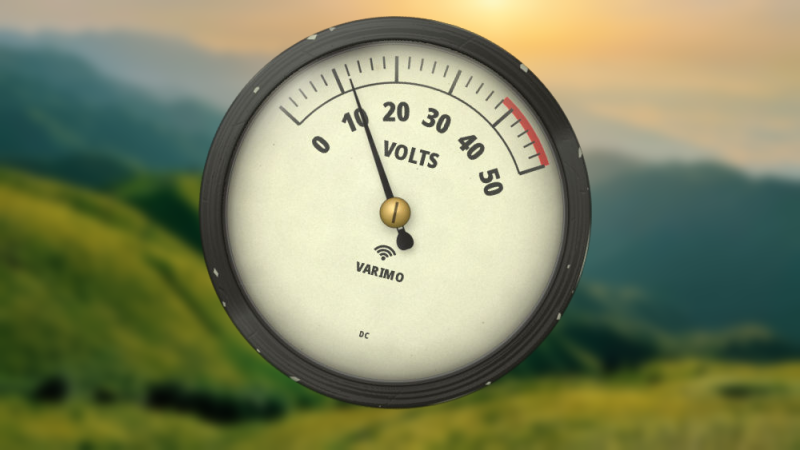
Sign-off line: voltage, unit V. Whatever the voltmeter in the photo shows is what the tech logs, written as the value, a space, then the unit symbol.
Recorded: 12 V
